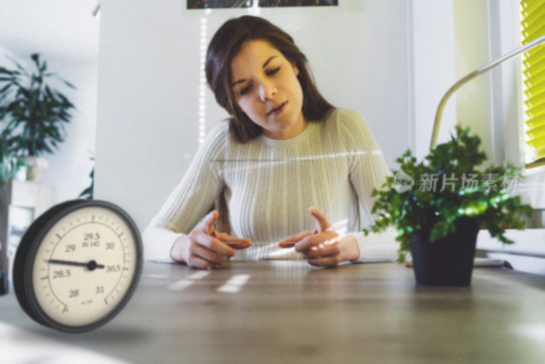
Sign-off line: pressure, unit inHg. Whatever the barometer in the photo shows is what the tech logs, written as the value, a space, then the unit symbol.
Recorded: 28.7 inHg
